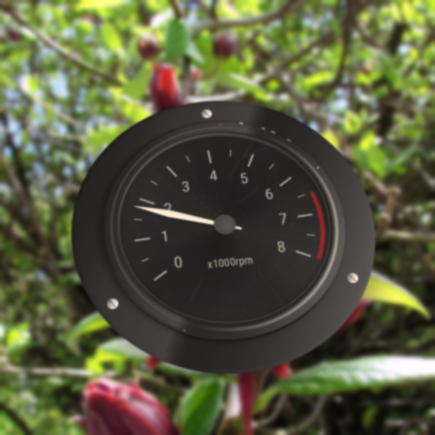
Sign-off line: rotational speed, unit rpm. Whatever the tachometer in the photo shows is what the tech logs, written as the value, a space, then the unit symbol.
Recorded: 1750 rpm
